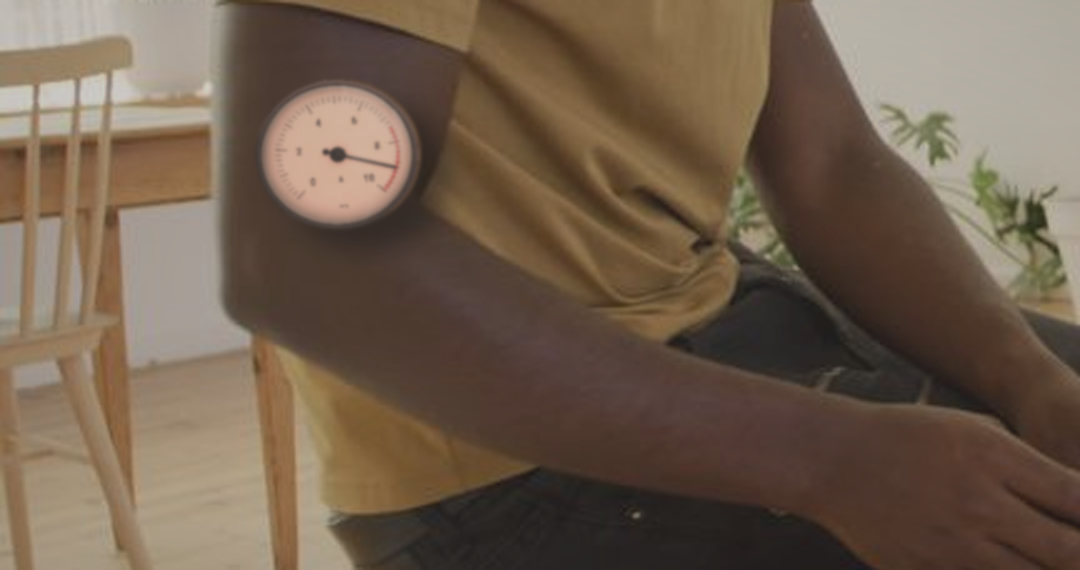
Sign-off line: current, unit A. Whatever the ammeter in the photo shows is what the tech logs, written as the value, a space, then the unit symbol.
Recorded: 9 A
